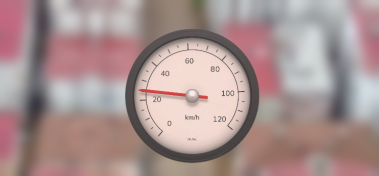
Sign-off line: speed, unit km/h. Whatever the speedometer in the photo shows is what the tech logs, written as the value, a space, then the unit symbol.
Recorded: 25 km/h
